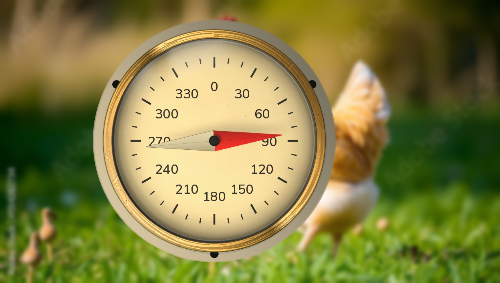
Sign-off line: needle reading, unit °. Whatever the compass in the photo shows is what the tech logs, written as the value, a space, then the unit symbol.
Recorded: 85 °
